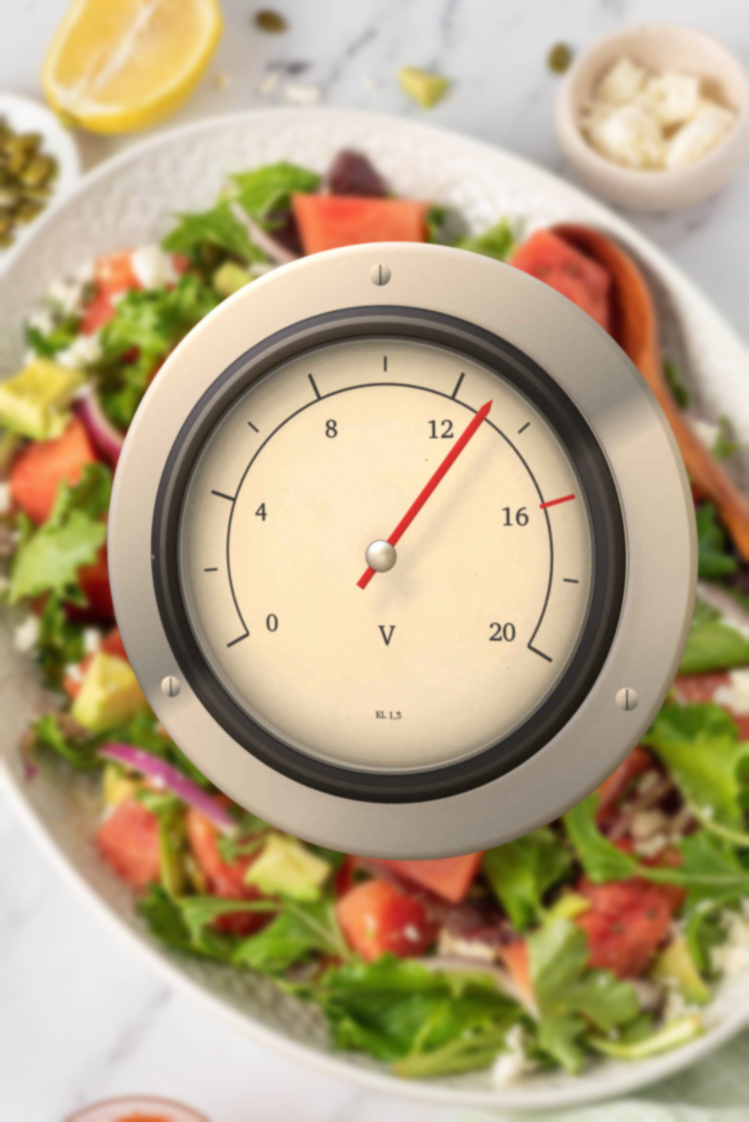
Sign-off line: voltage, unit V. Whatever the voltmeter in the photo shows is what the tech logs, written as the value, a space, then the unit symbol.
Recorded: 13 V
